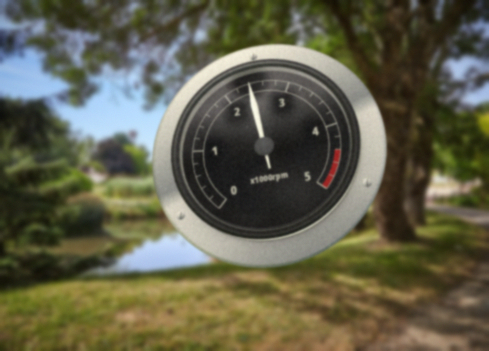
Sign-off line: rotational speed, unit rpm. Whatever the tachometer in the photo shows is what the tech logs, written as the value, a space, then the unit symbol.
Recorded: 2400 rpm
